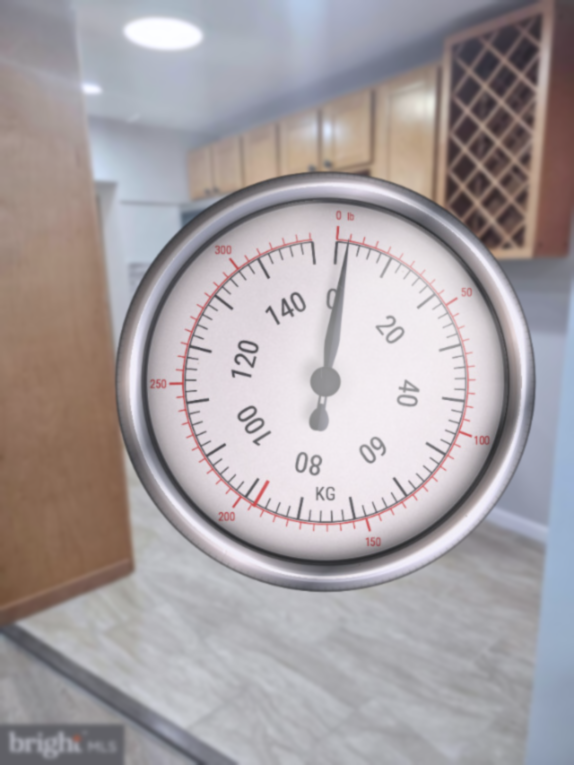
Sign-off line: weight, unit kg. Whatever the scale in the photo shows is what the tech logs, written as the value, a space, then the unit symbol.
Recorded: 2 kg
